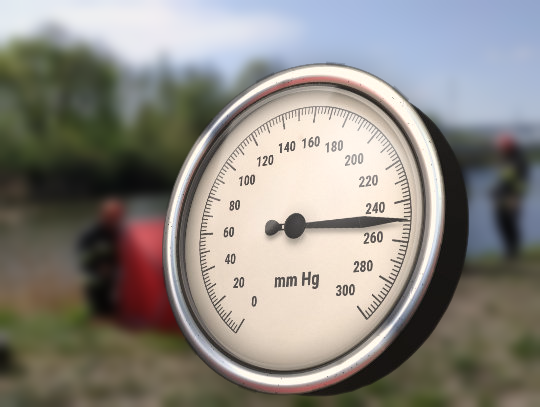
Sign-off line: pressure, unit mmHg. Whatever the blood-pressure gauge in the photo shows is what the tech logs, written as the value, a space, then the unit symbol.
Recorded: 250 mmHg
